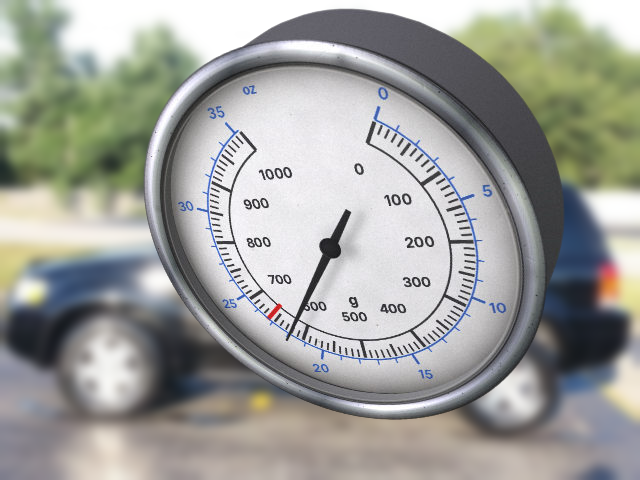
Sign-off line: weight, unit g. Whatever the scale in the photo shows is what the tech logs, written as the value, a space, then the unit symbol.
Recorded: 620 g
